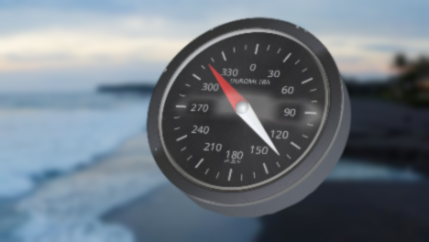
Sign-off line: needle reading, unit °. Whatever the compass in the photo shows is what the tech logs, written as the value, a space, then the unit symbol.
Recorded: 315 °
